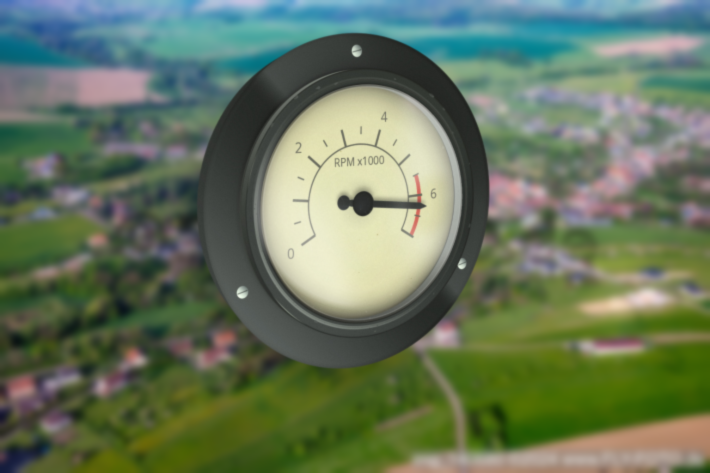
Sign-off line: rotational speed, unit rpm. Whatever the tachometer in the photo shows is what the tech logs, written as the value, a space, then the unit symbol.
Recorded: 6250 rpm
